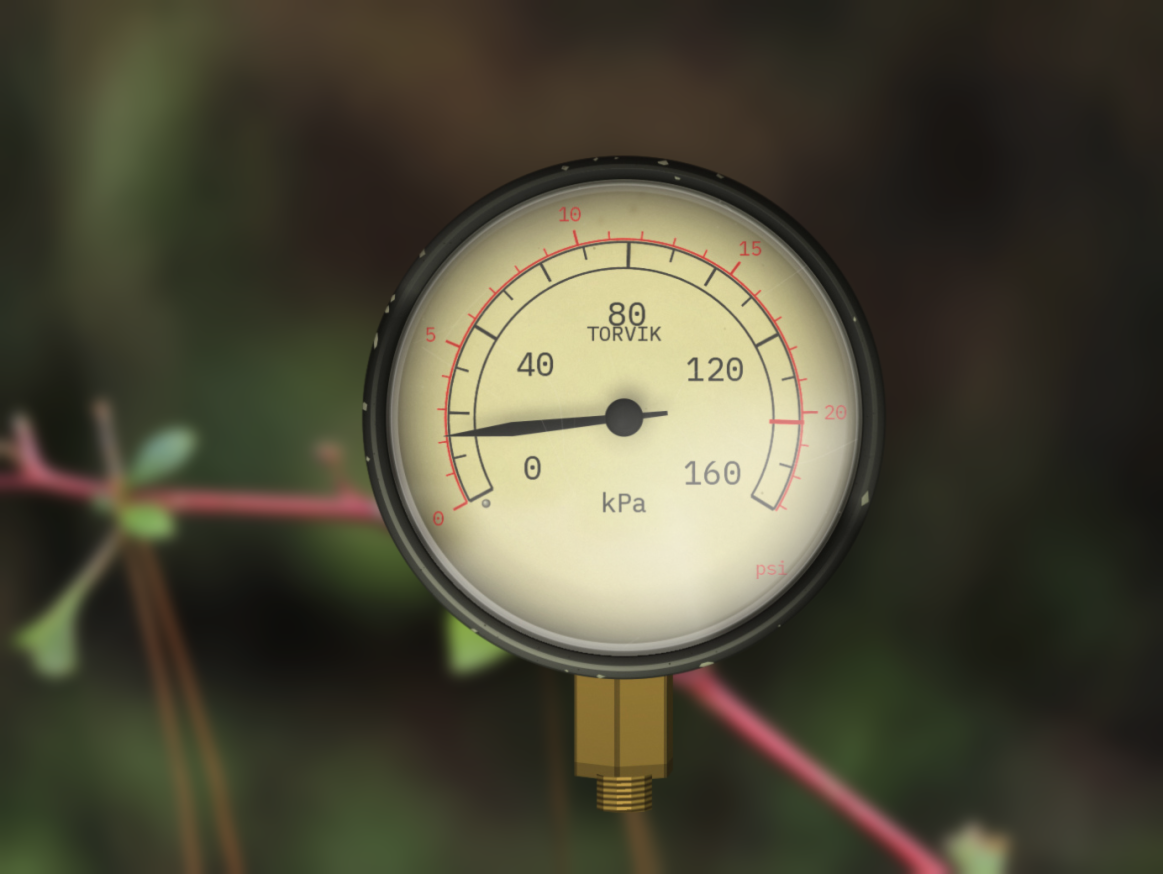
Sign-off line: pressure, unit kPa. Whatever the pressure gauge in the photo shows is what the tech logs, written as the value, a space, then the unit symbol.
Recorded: 15 kPa
